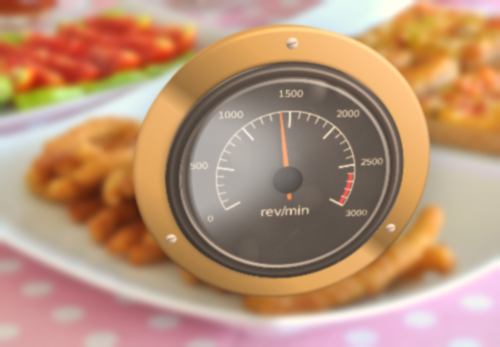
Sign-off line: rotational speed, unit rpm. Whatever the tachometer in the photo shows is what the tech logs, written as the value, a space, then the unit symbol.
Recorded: 1400 rpm
